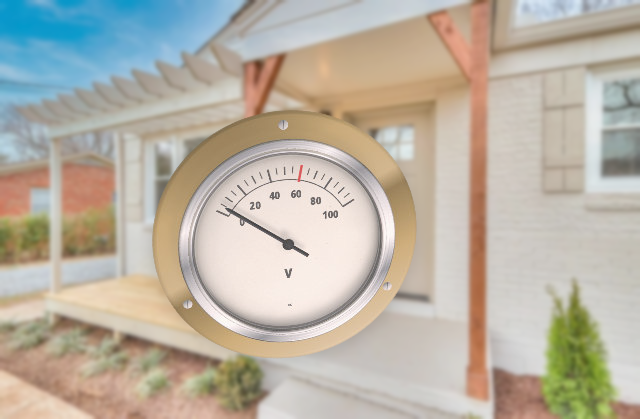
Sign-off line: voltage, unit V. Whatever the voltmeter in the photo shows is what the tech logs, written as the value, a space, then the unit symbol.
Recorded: 5 V
